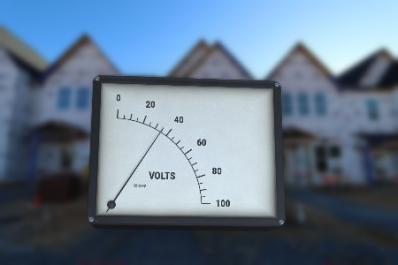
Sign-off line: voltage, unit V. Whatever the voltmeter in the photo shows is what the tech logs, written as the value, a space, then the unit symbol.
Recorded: 35 V
